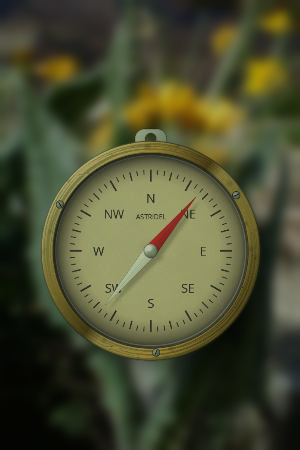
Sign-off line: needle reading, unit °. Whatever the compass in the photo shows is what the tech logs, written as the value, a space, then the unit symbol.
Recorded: 40 °
